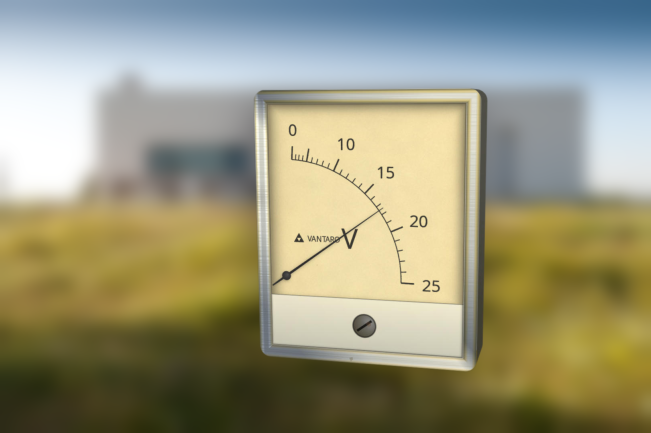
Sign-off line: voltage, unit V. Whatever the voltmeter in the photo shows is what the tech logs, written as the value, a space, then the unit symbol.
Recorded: 17.5 V
